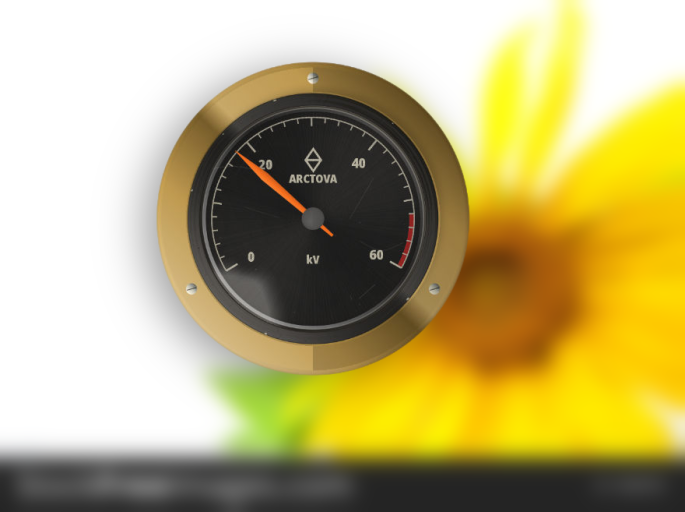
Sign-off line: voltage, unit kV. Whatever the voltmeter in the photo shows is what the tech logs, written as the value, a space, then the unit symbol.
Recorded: 18 kV
